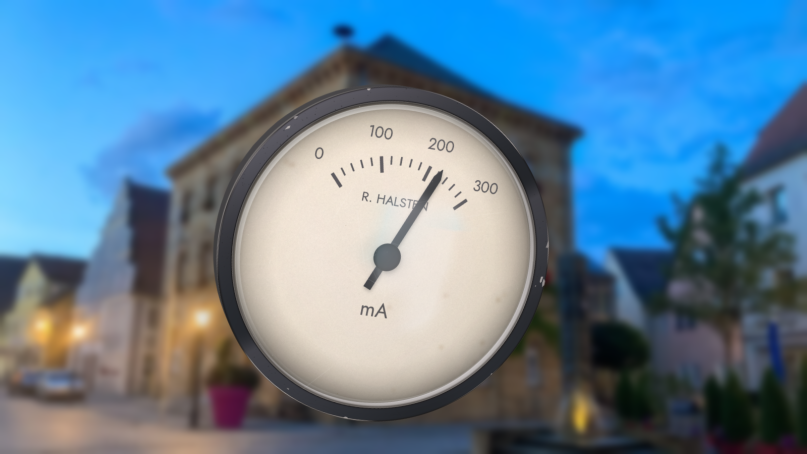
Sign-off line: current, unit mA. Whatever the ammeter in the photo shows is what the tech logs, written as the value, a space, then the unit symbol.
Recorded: 220 mA
